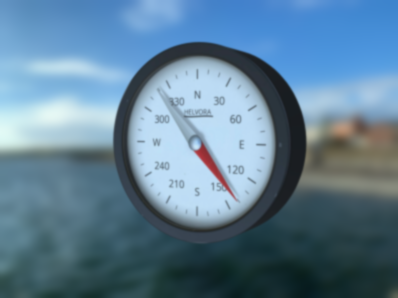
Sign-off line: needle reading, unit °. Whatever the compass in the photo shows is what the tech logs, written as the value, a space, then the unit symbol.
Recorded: 140 °
